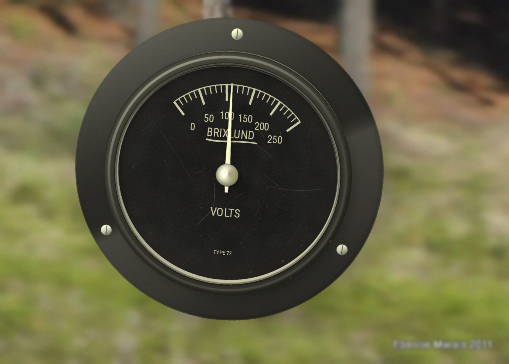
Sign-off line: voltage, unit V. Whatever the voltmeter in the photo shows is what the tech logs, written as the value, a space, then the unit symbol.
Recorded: 110 V
